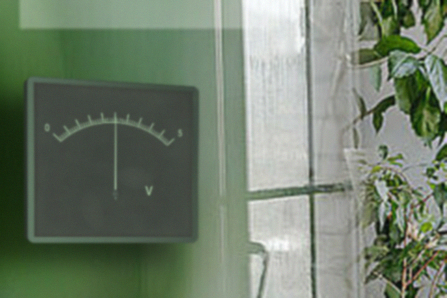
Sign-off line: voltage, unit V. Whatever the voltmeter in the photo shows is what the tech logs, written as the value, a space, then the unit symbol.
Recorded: 2.5 V
